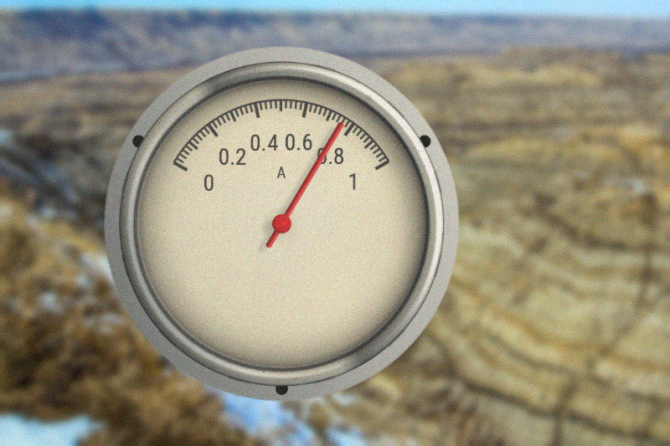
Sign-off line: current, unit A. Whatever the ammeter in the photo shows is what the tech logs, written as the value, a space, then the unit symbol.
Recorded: 0.76 A
